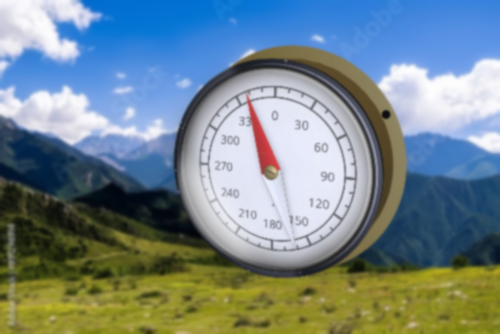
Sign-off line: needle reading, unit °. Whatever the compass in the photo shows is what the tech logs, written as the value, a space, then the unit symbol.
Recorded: 340 °
